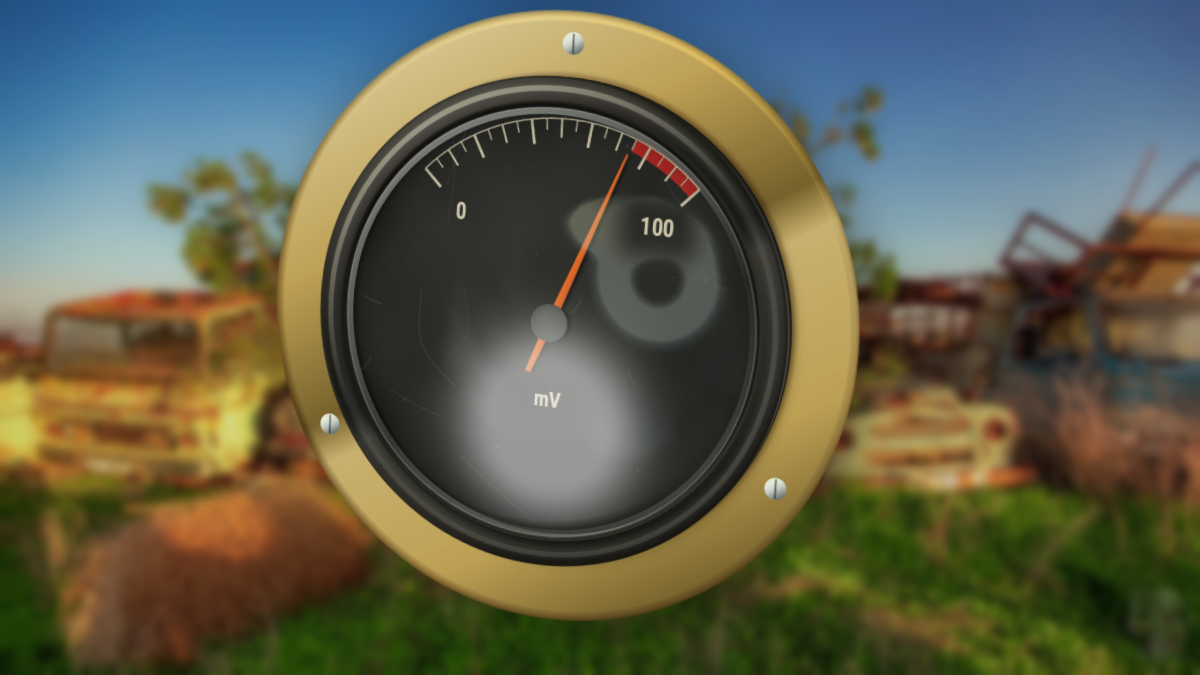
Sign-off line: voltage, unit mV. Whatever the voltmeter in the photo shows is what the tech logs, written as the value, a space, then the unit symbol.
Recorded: 75 mV
